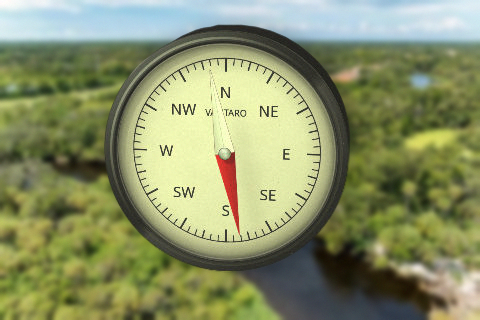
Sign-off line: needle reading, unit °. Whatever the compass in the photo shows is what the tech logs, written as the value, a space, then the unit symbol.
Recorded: 170 °
